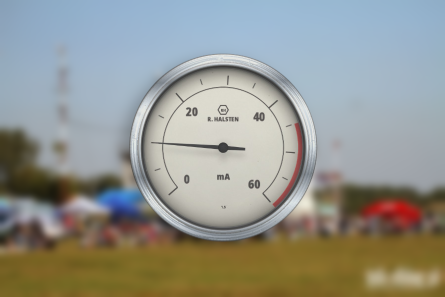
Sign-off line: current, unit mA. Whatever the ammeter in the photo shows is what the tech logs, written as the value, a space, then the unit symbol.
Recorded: 10 mA
